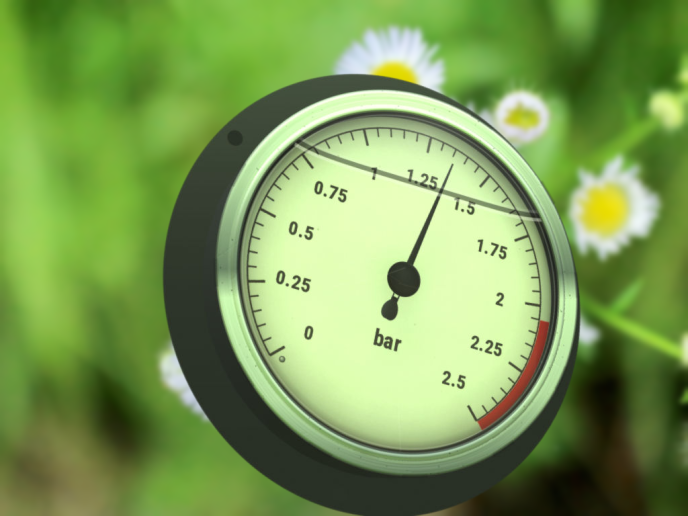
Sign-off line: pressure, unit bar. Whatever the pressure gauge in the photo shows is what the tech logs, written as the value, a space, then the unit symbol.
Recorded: 1.35 bar
